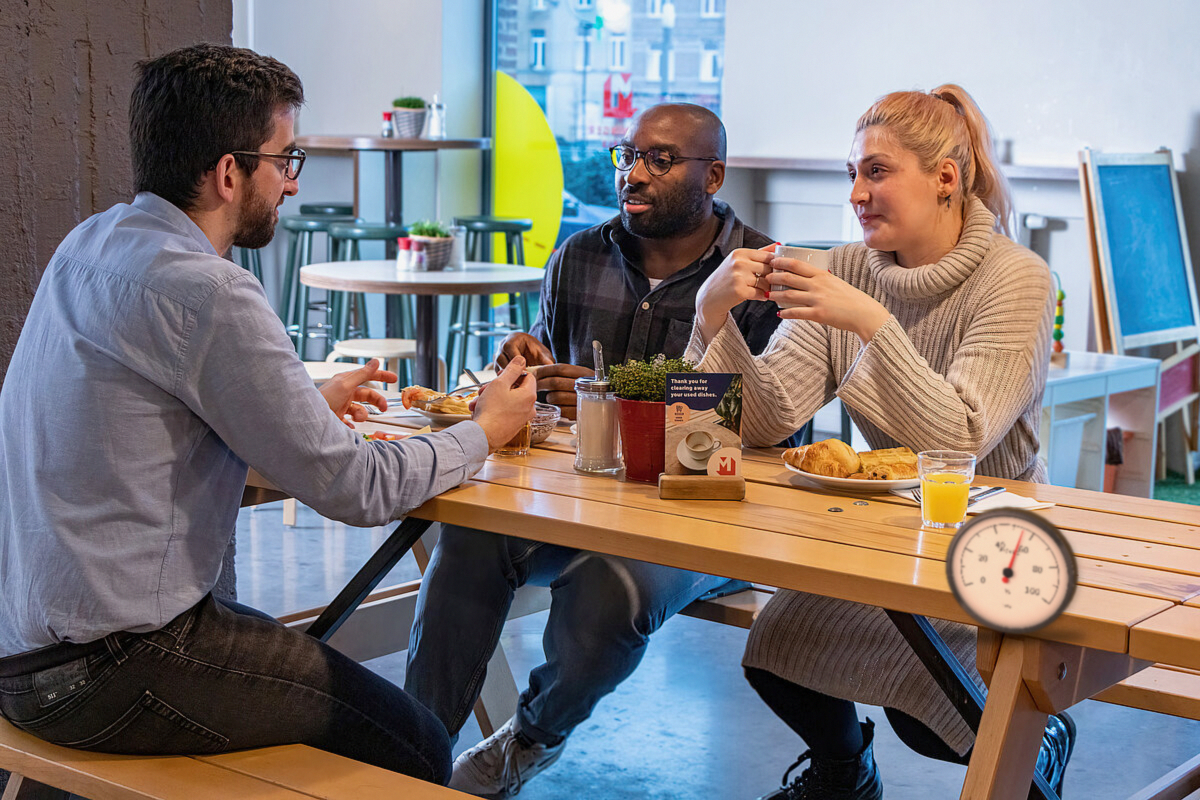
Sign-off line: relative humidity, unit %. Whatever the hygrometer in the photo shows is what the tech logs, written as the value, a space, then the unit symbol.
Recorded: 55 %
